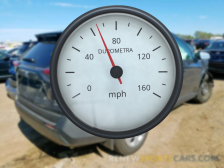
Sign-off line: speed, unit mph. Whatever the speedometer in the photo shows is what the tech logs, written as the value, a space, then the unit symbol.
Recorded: 65 mph
